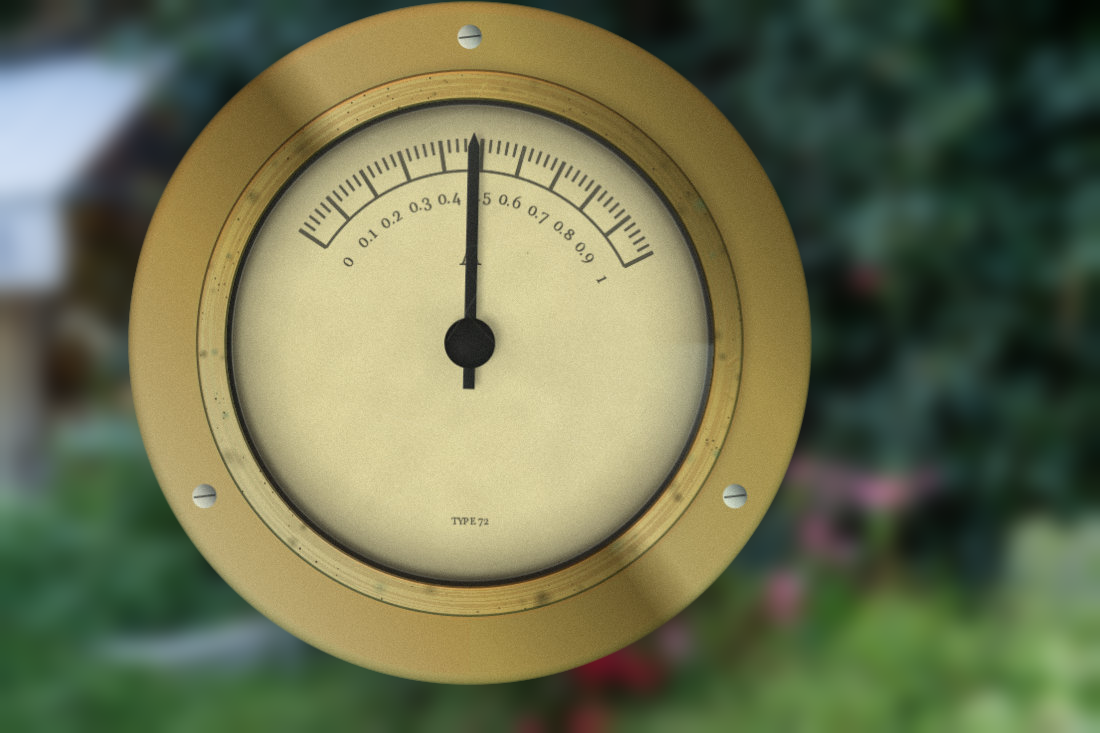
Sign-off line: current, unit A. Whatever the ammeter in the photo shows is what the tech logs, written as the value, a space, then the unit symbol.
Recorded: 0.48 A
